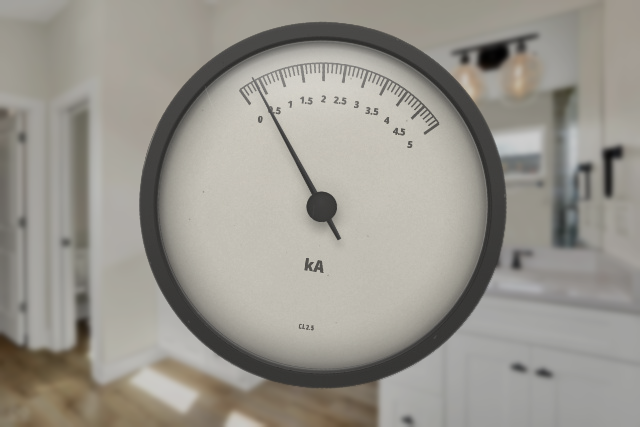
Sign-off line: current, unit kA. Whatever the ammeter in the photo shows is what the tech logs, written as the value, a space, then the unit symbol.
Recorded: 0.4 kA
